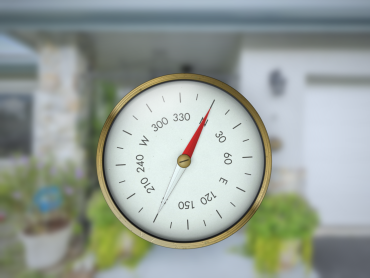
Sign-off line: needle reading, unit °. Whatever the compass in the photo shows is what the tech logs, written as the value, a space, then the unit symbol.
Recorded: 0 °
